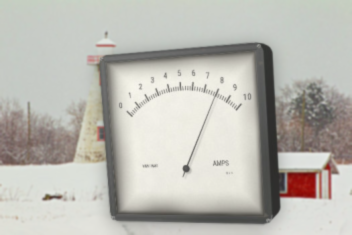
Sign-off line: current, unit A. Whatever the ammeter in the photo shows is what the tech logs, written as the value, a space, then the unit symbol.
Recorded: 8 A
